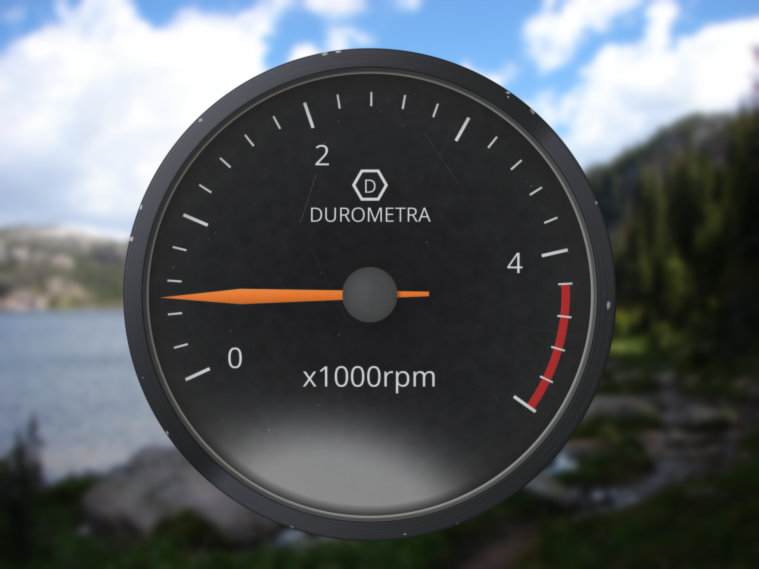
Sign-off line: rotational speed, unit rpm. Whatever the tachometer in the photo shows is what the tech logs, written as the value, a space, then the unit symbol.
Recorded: 500 rpm
